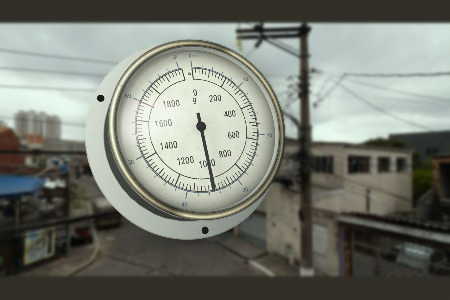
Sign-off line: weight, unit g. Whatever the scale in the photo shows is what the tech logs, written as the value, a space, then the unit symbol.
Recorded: 1000 g
